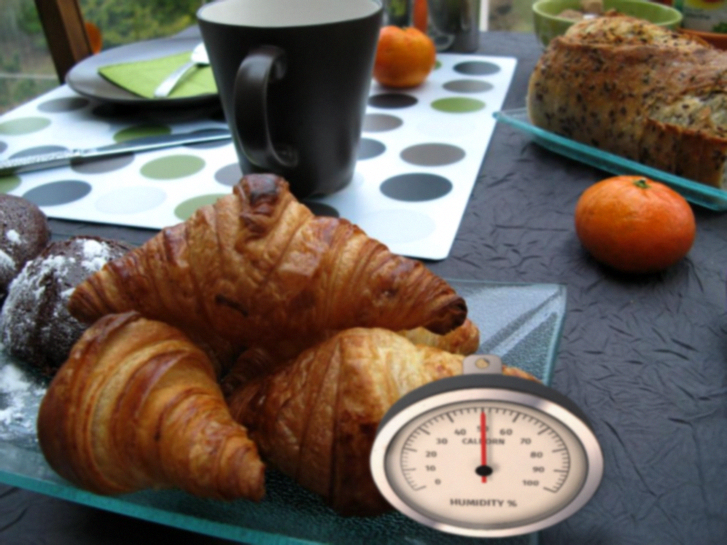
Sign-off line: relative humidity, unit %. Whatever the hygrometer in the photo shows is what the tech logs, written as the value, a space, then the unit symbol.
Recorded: 50 %
